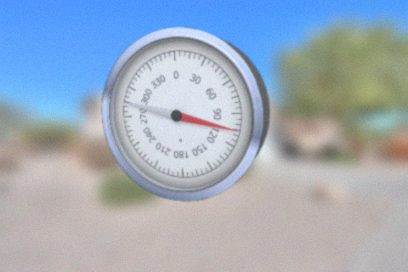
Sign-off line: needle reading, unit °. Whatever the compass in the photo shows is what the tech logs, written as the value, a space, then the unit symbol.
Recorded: 105 °
